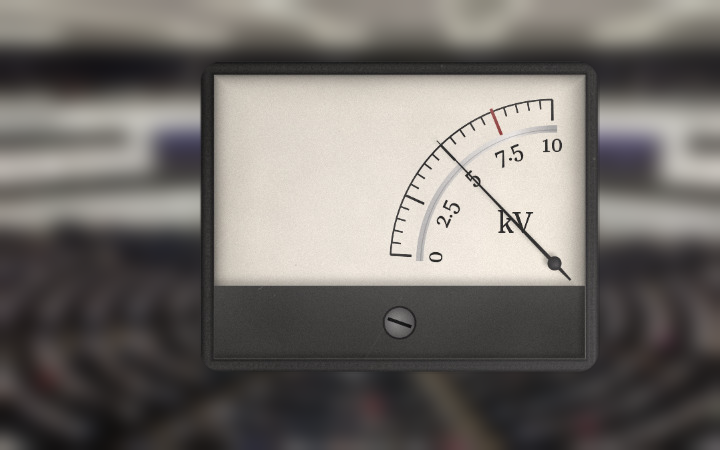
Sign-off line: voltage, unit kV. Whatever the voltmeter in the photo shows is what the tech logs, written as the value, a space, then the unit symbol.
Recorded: 5 kV
